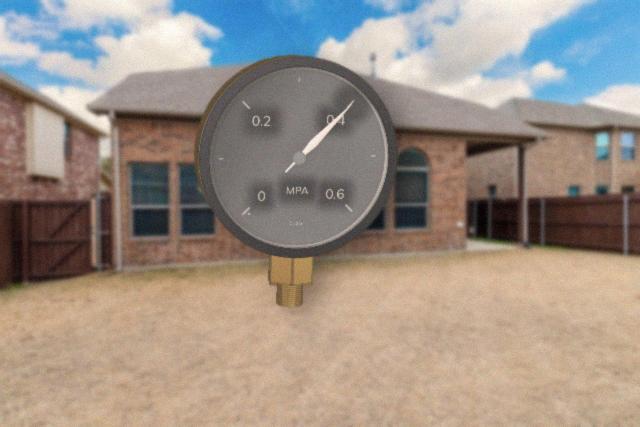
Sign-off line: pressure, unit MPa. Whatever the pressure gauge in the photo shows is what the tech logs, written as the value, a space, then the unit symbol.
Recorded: 0.4 MPa
